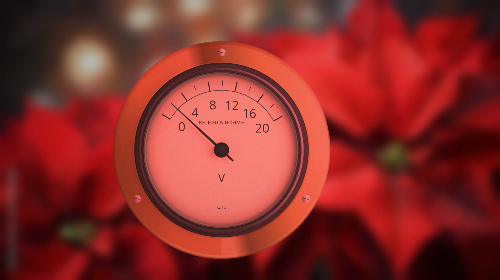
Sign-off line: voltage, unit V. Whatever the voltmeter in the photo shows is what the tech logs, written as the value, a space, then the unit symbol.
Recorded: 2 V
